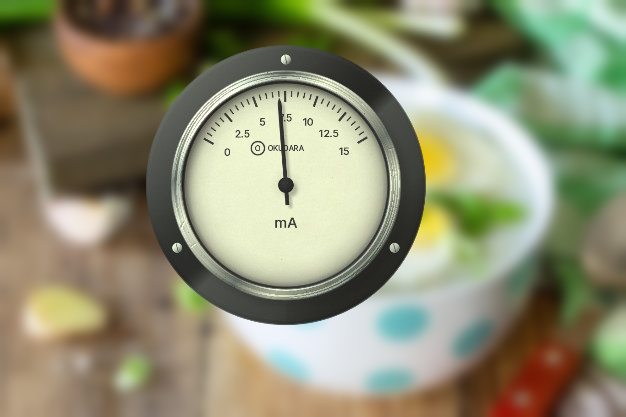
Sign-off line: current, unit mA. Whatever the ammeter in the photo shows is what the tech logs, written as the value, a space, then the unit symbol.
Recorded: 7 mA
